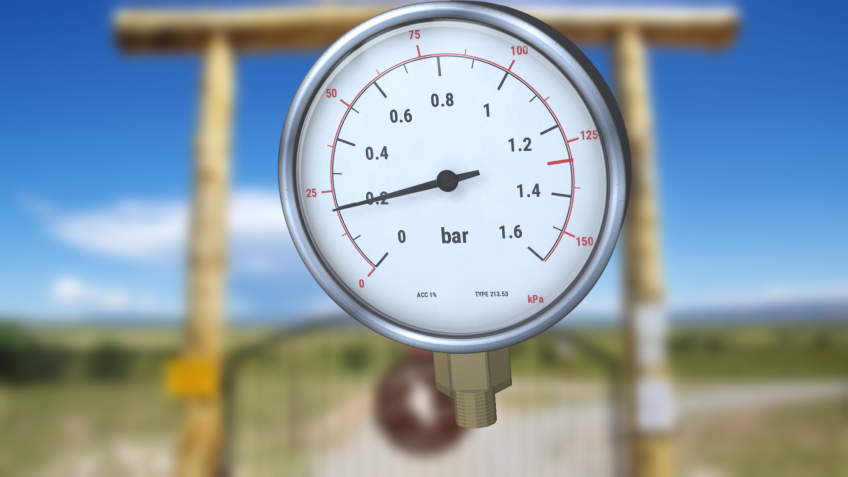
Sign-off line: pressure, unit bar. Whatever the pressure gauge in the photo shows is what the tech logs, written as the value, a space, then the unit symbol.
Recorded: 0.2 bar
